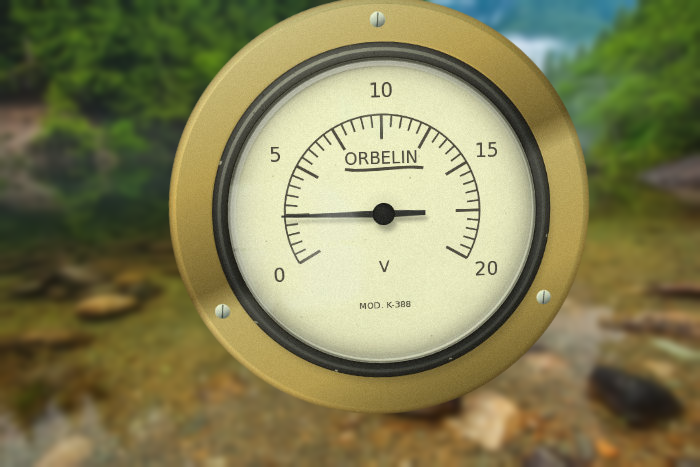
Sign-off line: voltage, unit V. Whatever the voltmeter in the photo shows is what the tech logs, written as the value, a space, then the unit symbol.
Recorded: 2.5 V
